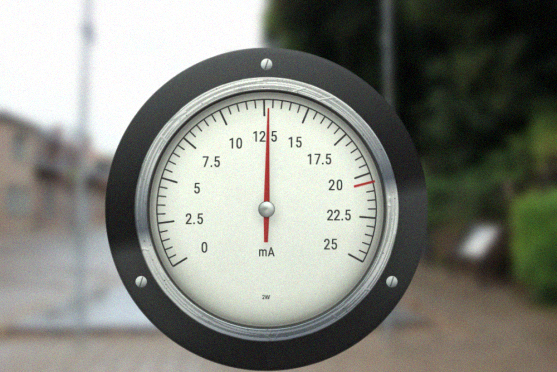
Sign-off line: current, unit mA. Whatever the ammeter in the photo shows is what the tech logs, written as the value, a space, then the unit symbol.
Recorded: 12.75 mA
